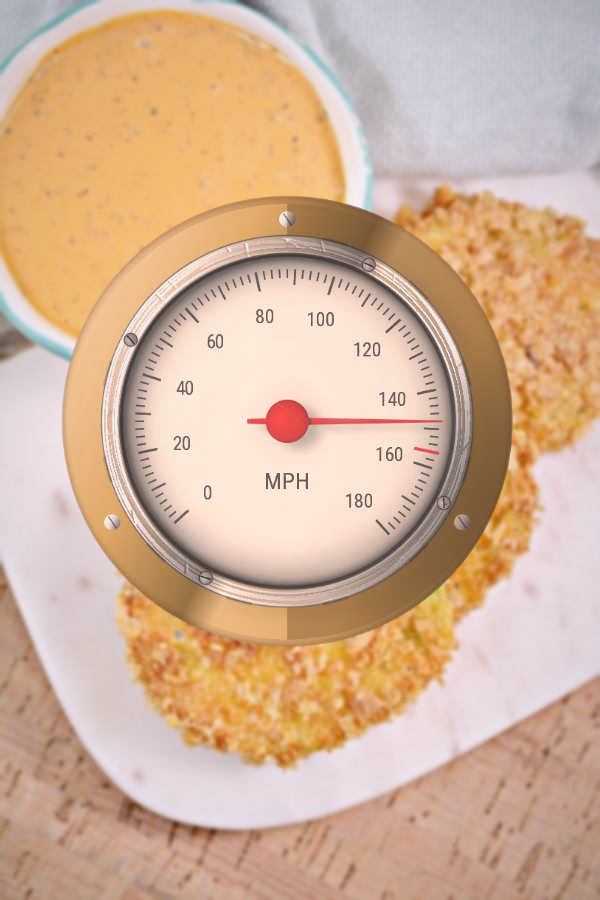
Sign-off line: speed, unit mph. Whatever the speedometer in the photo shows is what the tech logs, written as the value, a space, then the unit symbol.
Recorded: 148 mph
